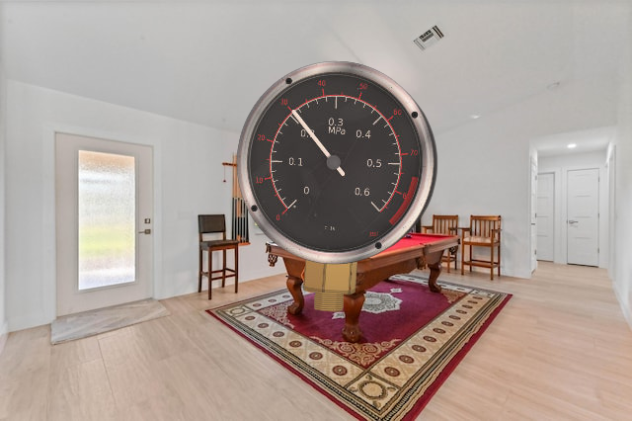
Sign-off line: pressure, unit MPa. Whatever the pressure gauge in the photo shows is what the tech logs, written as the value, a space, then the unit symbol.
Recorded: 0.21 MPa
